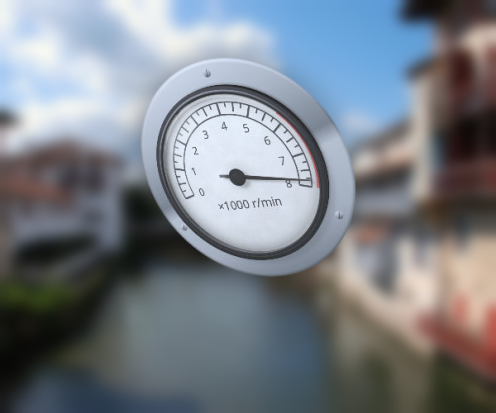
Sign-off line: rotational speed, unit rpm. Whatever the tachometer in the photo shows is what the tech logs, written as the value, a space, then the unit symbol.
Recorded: 7750 rpm
